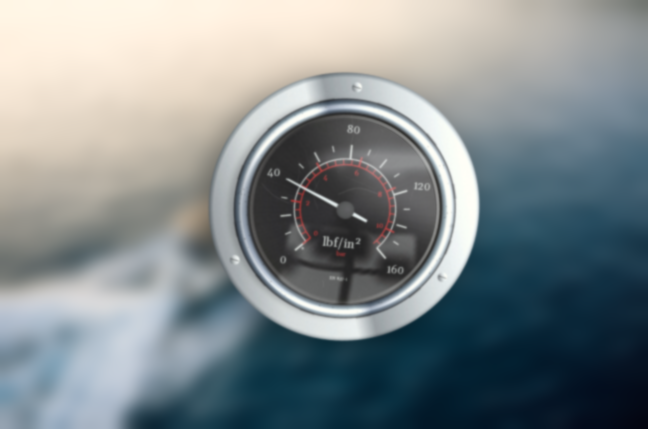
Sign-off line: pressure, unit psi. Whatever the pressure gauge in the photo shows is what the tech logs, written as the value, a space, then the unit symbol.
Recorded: 40 psi
